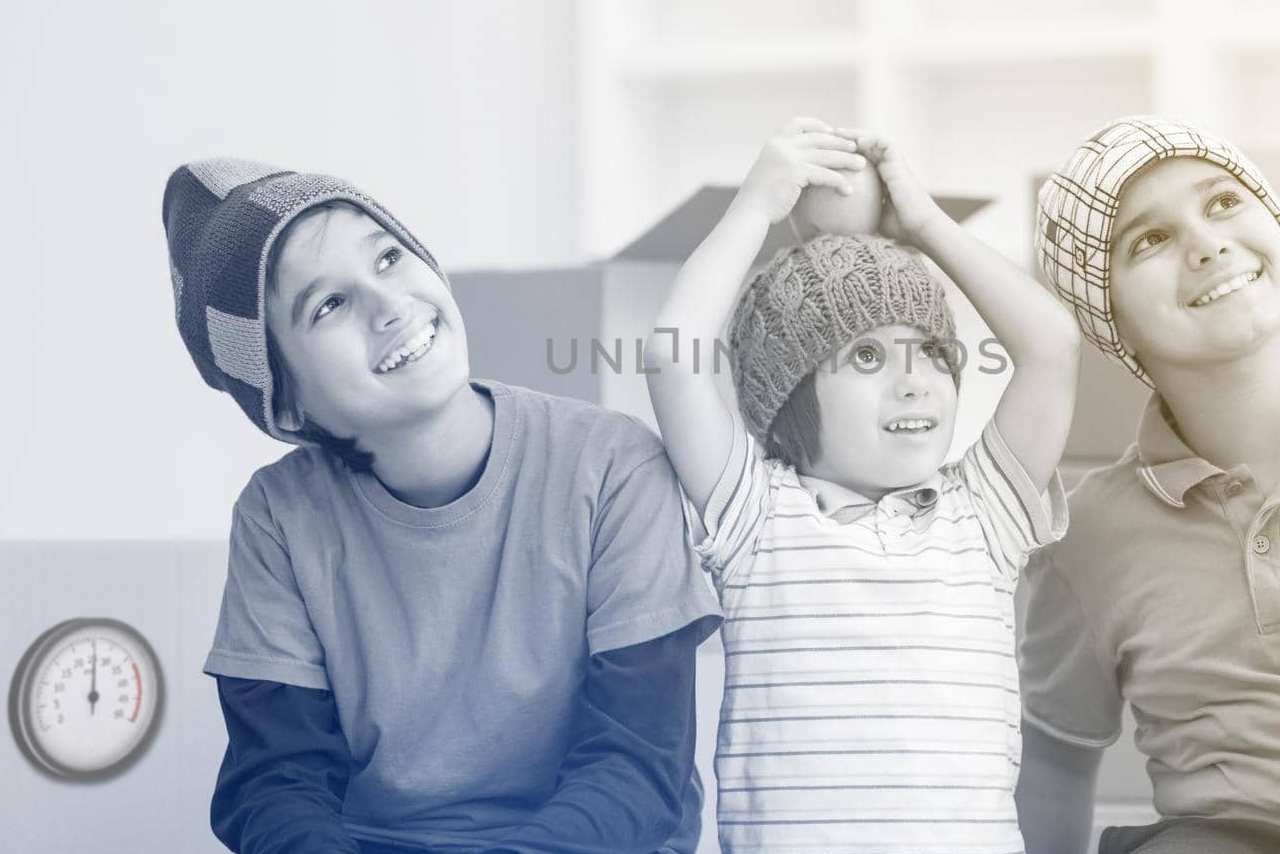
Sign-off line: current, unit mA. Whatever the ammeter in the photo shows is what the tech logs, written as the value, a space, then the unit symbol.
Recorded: 25 mA
